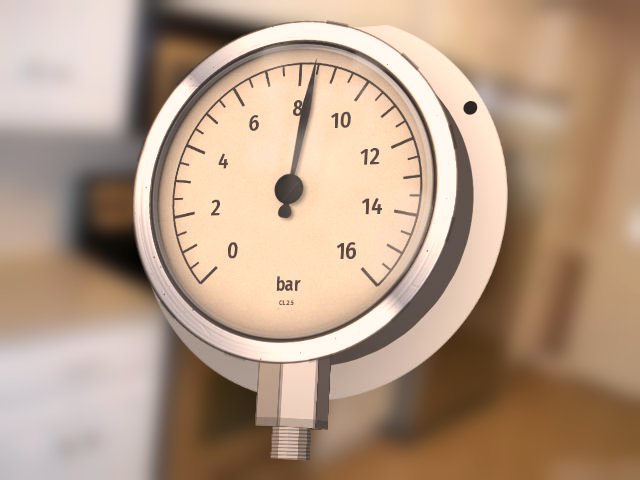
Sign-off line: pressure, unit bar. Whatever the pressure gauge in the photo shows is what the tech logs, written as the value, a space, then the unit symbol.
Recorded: 8.5 bar
